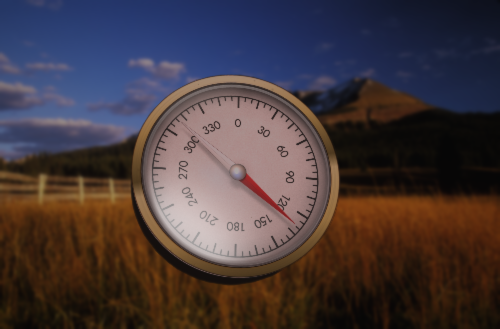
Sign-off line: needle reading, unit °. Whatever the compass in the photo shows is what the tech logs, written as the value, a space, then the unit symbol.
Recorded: 130 °
